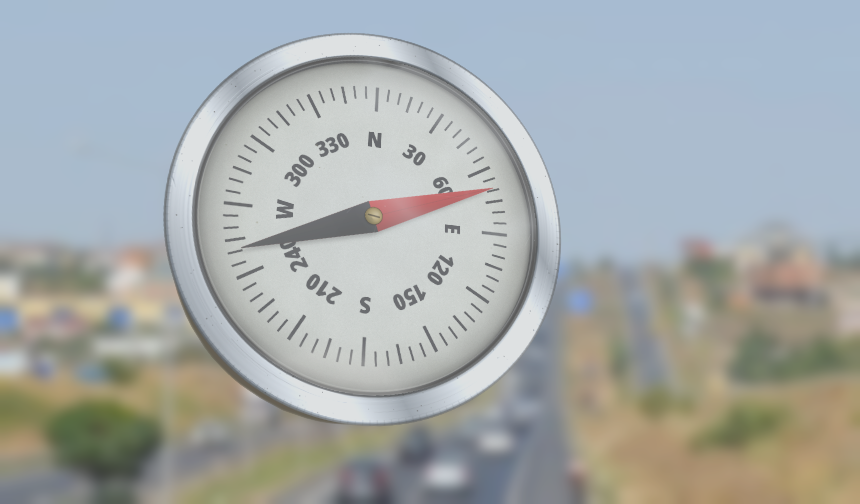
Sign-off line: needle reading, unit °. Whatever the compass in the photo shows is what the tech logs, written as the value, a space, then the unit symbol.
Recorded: 70 °
